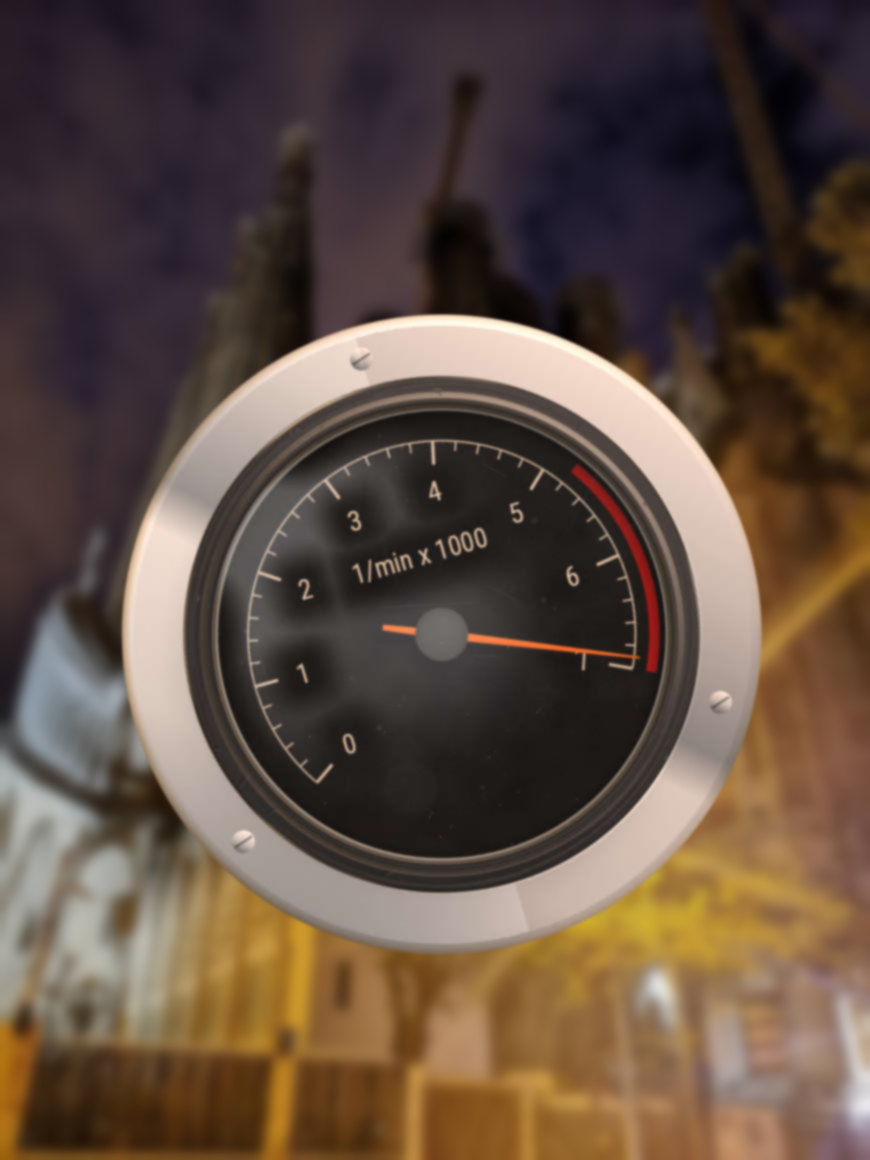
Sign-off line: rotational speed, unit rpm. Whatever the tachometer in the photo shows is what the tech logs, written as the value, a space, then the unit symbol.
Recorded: 6900 rpm
